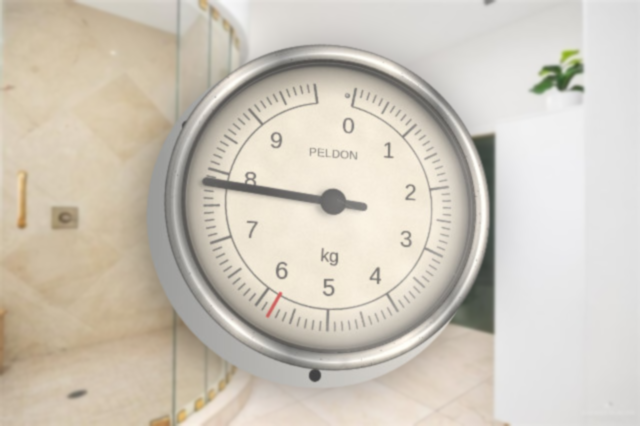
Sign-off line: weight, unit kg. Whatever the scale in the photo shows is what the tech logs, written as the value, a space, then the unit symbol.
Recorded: 7.8 kg
